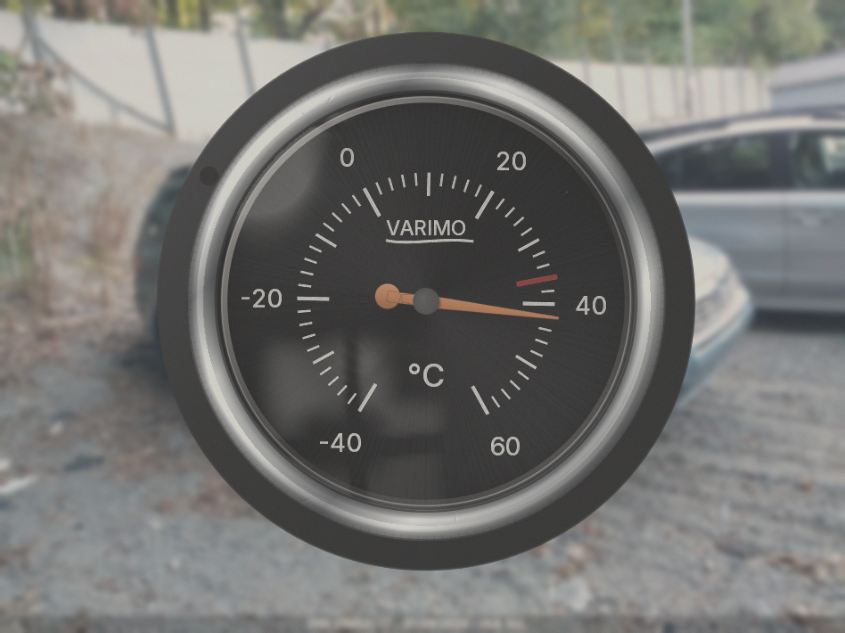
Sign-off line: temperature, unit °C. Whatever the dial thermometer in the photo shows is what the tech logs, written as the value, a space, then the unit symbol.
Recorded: 42 °C
